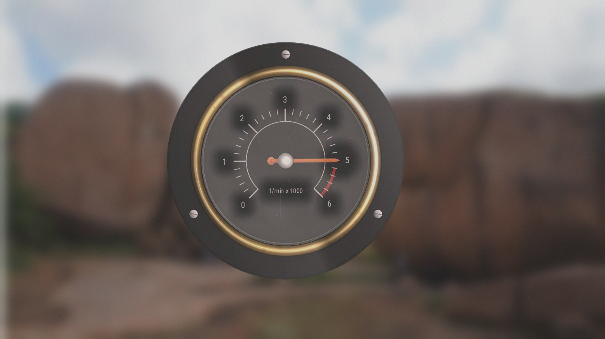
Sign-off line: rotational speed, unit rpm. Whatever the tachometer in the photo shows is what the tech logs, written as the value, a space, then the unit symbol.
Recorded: 5000 rpm
